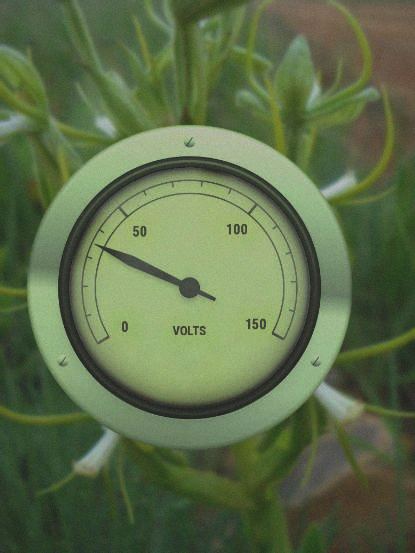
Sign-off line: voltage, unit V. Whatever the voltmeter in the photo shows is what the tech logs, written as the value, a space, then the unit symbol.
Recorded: 35 V
